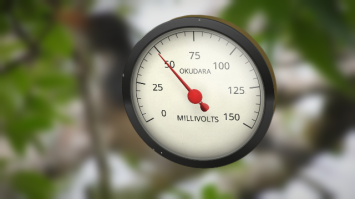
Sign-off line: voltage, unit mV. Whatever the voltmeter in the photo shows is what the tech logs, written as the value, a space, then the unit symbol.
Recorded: 50 mV
